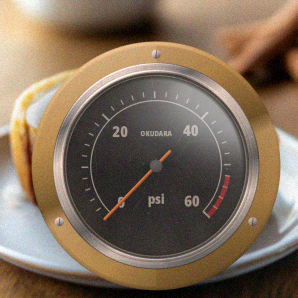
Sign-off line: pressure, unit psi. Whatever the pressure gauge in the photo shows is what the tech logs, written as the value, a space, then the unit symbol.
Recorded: 0 psi
